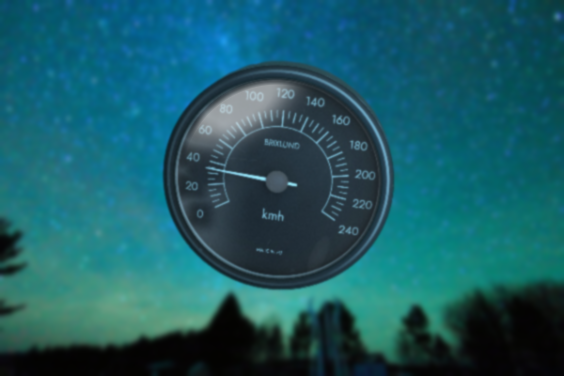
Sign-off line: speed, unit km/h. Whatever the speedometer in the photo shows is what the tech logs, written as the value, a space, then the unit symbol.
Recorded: 35 km/h
